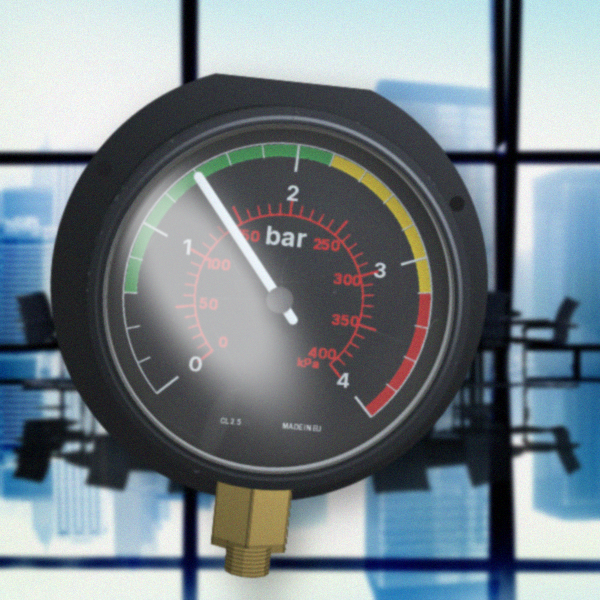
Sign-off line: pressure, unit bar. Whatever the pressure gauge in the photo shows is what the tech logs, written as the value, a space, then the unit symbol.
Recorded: 1.4 bar
